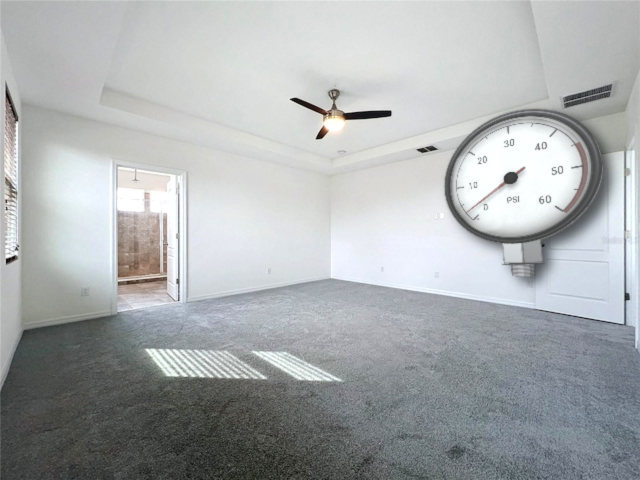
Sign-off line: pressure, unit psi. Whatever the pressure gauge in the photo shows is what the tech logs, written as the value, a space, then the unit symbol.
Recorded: 2.5 psi
